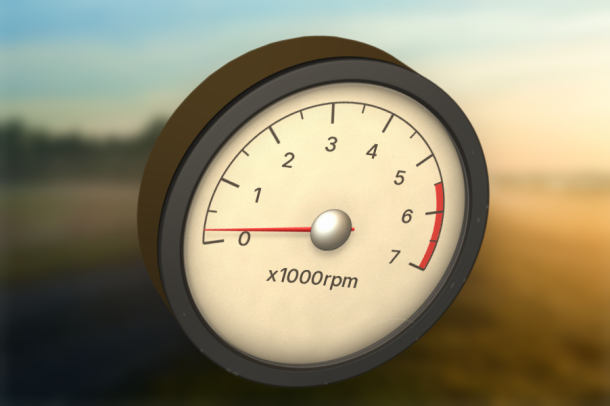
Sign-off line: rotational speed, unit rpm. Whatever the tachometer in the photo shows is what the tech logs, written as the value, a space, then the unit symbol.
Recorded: 250 rpm
